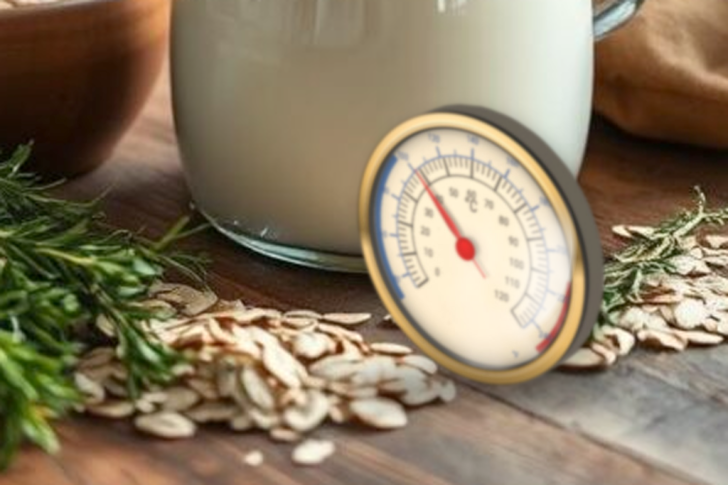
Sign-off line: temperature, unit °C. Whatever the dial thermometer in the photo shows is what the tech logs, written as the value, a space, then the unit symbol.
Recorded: 40 °C
